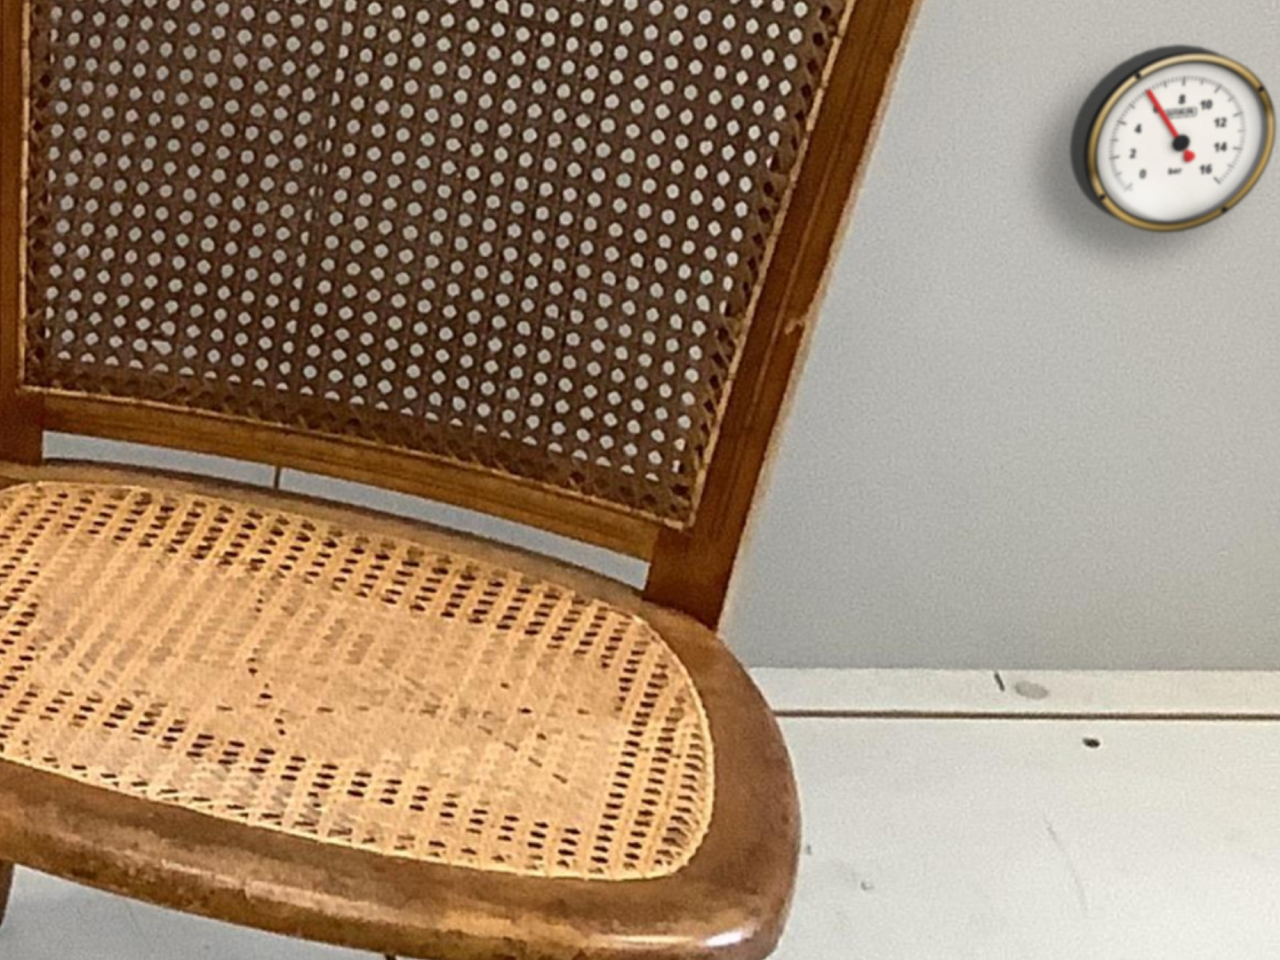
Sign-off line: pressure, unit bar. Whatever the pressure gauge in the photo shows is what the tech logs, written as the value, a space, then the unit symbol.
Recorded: 6 bar
